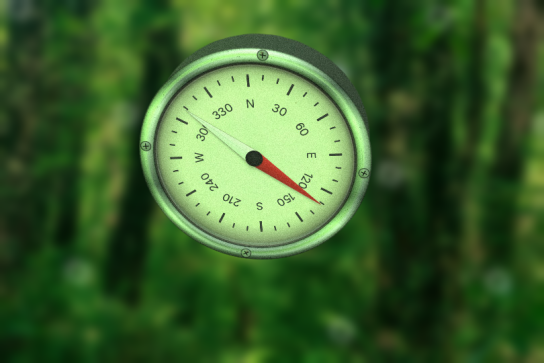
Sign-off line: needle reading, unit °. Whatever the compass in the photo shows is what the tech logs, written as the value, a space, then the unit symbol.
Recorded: 130 °
